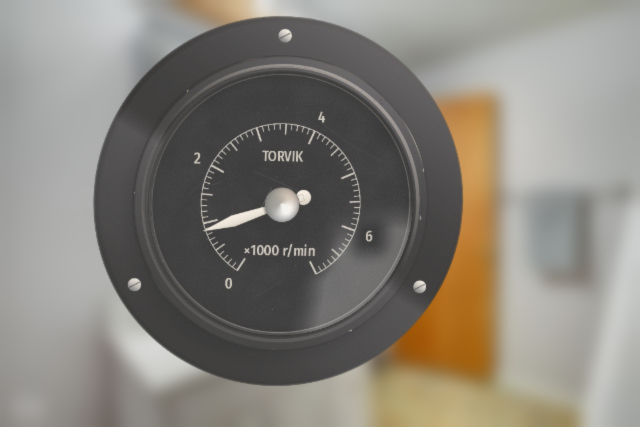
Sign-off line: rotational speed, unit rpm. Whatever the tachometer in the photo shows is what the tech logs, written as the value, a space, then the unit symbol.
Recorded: 900 rpm
